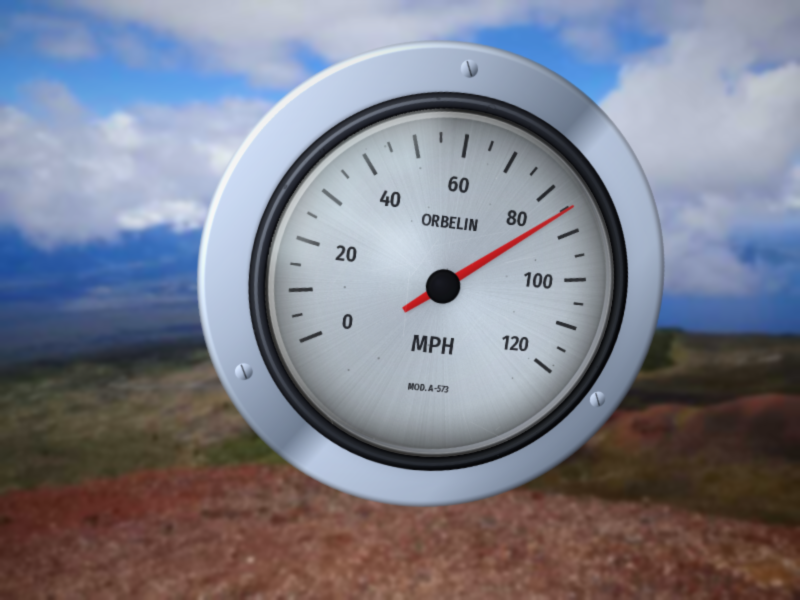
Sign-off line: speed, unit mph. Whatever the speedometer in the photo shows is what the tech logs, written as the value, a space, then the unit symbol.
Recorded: 85 mph
